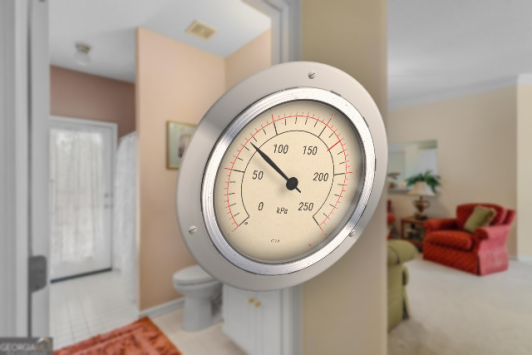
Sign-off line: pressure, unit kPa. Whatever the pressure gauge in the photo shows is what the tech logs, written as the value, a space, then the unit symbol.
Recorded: 75 kPa
